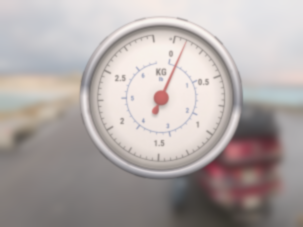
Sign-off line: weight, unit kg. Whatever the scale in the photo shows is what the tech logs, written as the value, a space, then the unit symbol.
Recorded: 0.1 kg
